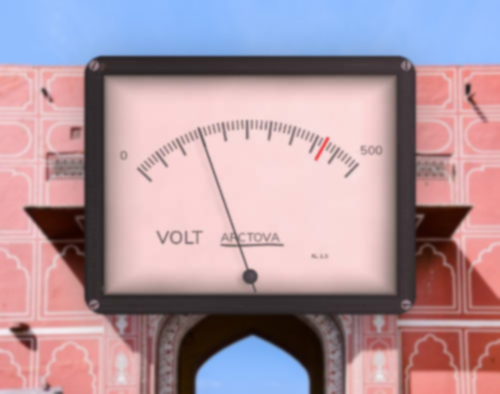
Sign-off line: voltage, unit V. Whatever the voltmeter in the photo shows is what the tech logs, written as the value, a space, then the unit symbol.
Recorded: 150 V
